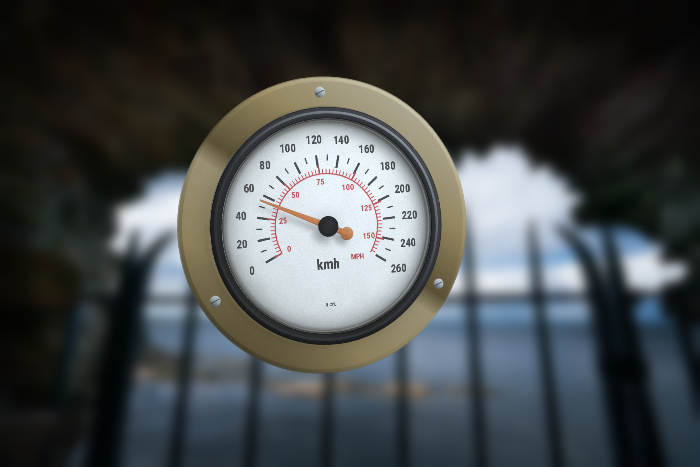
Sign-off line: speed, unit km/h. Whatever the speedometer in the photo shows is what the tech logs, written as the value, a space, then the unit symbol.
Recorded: 55 km/h
